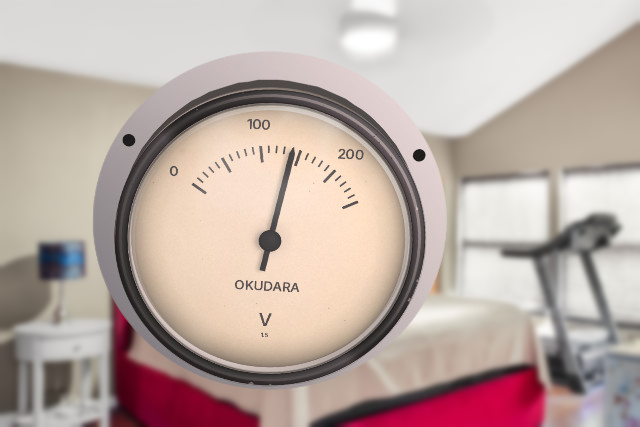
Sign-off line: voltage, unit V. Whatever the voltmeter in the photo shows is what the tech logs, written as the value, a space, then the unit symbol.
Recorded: 140 V
